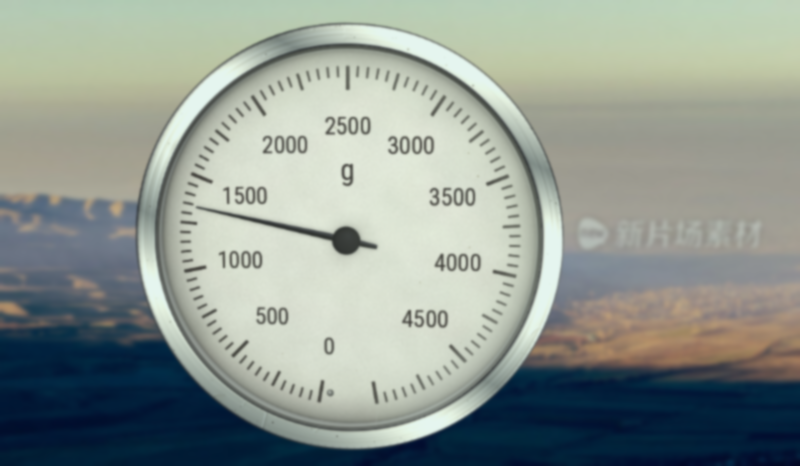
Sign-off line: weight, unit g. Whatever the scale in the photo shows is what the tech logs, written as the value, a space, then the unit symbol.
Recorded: 1350 g
